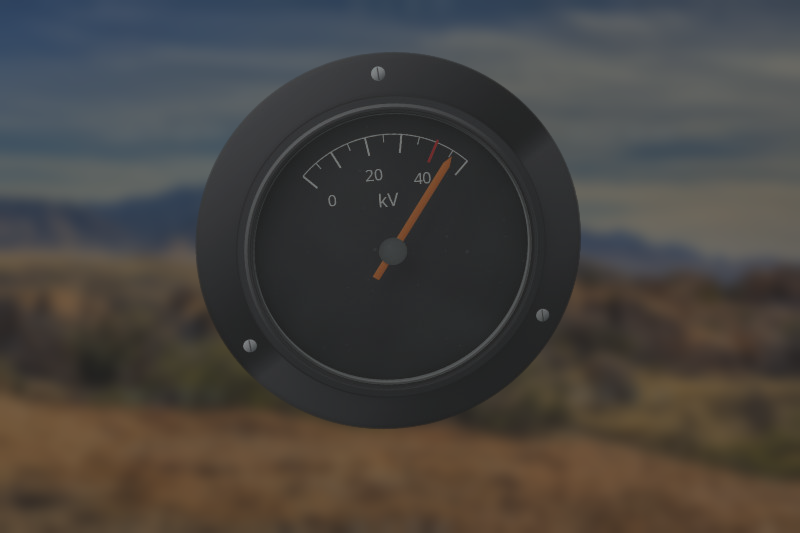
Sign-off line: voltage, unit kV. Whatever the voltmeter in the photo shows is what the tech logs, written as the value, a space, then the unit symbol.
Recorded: 45 kV
